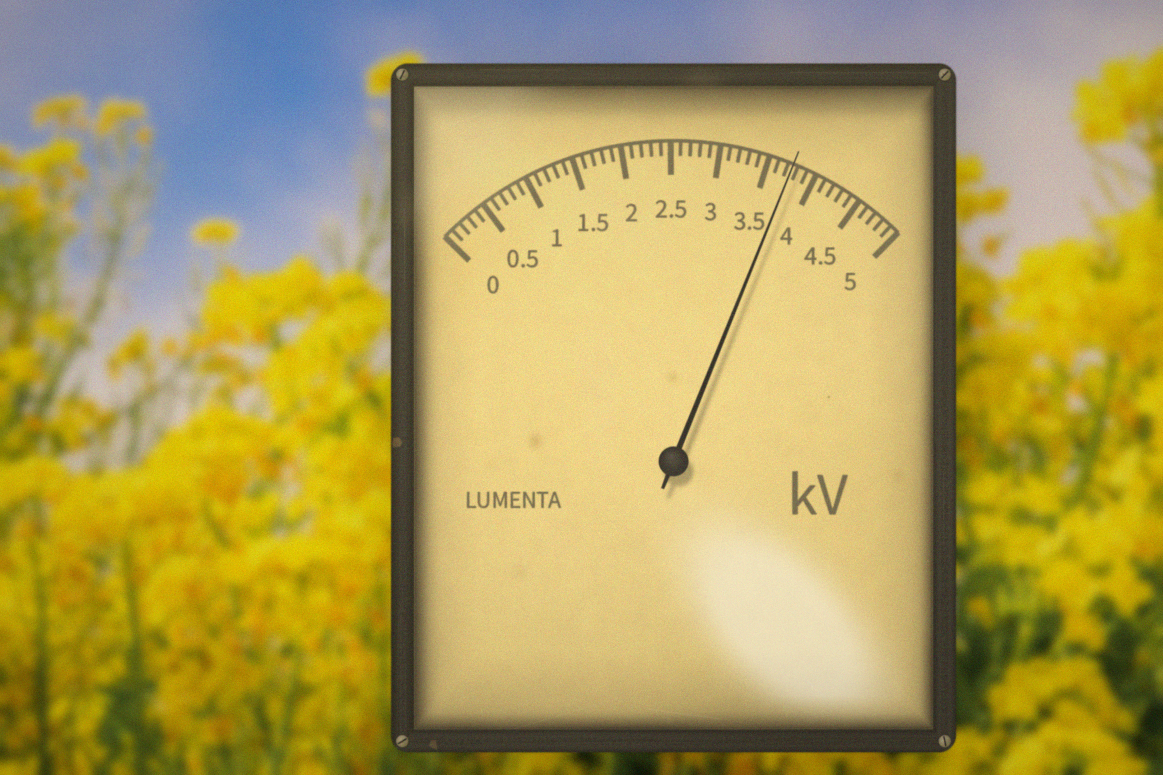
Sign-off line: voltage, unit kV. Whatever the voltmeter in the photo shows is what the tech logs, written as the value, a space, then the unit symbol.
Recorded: 3.75 kV
